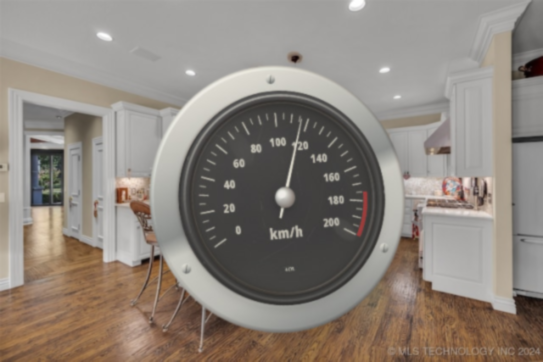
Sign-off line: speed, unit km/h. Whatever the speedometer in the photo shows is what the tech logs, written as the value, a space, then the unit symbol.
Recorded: 115 km/h
